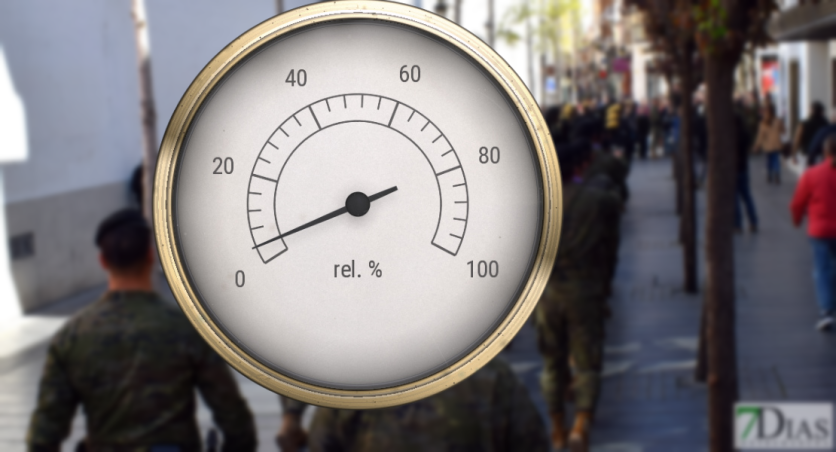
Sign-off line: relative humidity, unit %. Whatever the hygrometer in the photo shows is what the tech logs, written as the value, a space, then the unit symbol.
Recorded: 4 %
